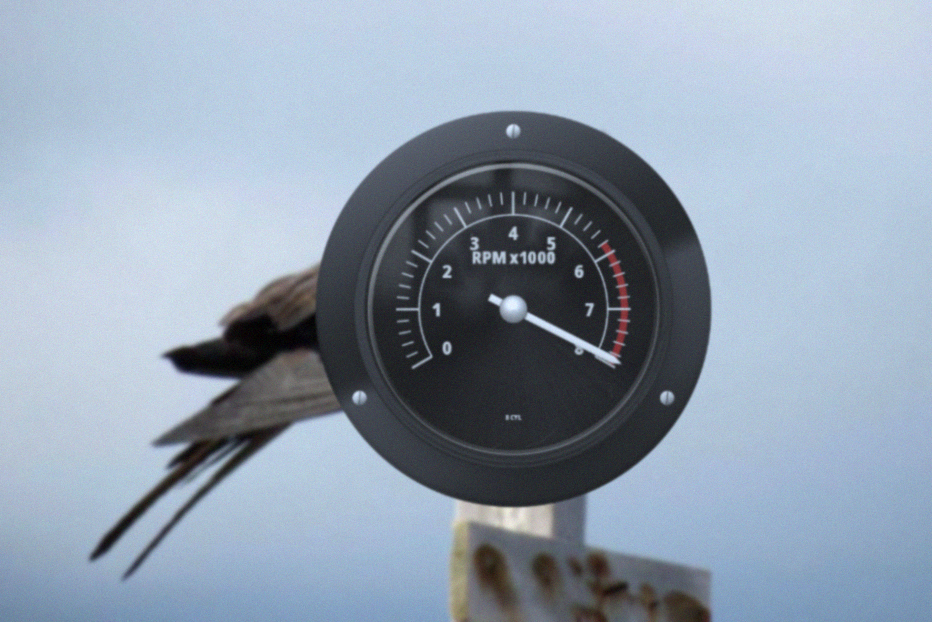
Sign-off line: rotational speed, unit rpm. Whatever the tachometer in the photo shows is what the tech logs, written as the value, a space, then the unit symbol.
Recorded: 7900 rpm
